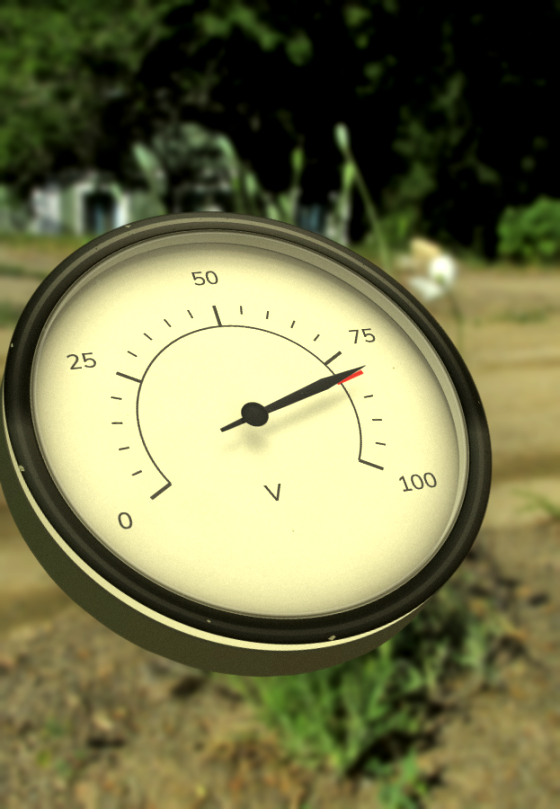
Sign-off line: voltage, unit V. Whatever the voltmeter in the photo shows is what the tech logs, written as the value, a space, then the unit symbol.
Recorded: 80 V
